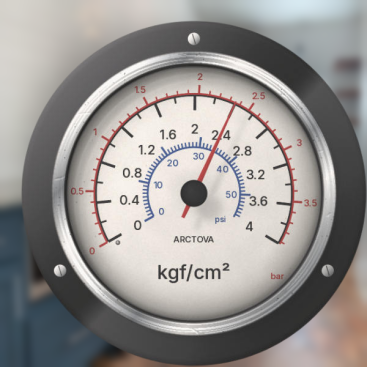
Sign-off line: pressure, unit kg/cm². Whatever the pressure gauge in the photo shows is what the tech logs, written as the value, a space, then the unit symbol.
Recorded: 2.4 kg/cm²
